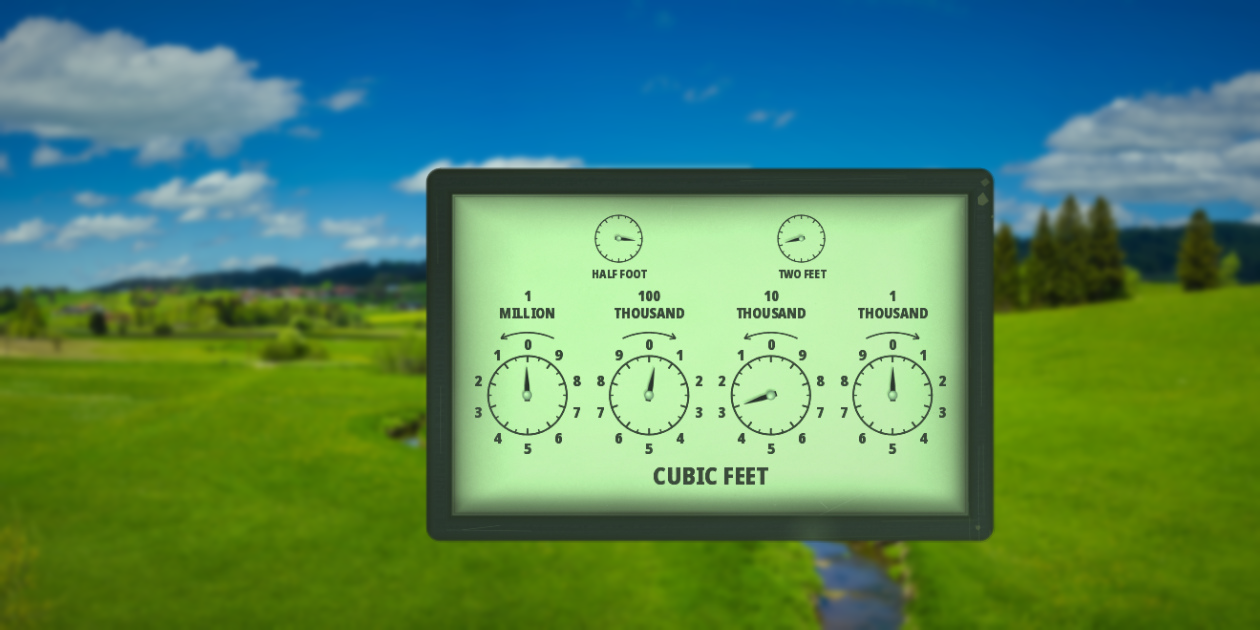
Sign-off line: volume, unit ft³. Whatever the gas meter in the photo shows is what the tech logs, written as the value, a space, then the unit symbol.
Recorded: 3000 ft³
